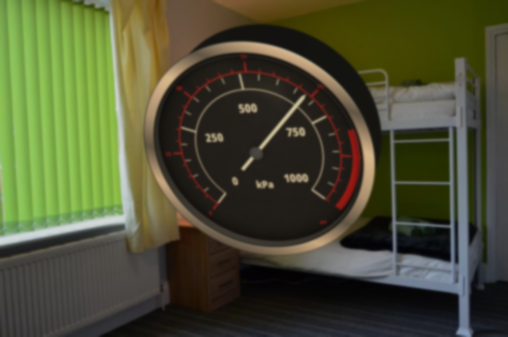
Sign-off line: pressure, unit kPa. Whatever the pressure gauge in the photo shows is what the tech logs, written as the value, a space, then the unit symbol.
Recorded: 675 kPa
